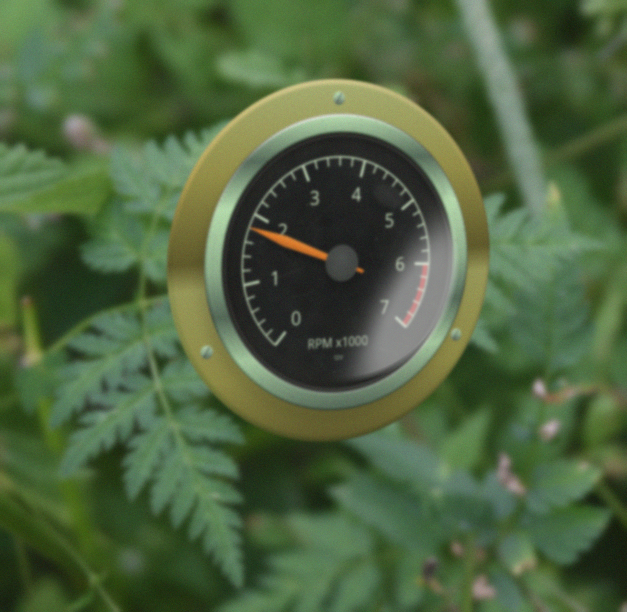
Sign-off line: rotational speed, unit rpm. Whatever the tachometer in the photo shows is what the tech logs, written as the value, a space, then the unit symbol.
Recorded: 1800 rpm
